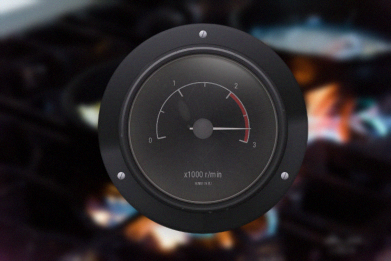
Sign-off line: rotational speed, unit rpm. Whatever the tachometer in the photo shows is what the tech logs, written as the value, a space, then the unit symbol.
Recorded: 2750 rpm
